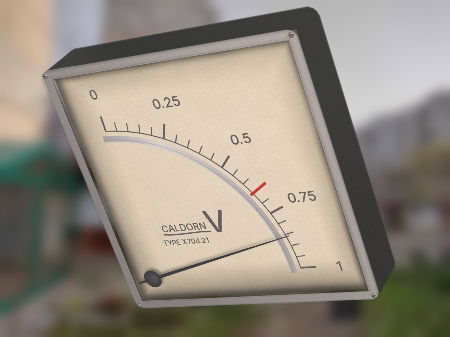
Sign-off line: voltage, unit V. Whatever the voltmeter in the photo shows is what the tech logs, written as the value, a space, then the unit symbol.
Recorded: 0.85 V
